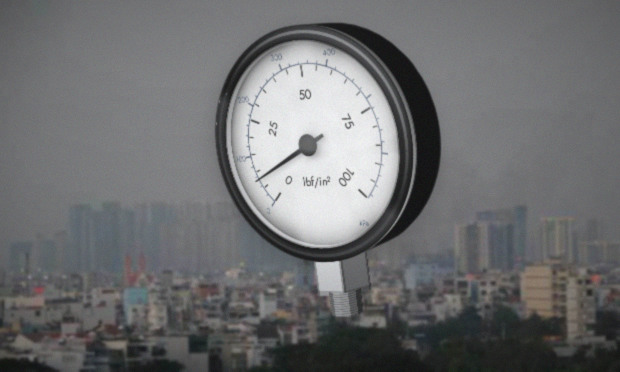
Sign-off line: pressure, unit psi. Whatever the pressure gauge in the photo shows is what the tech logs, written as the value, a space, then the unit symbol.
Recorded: 7.5 psi
